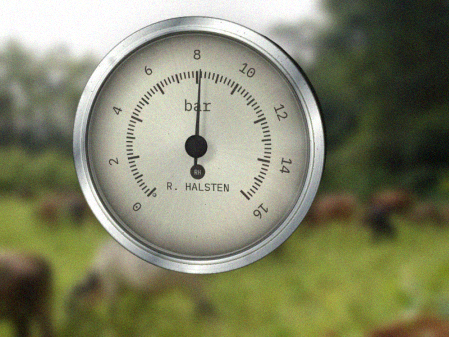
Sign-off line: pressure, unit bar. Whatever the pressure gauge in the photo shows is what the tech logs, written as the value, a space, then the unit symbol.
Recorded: 8.2 bar
